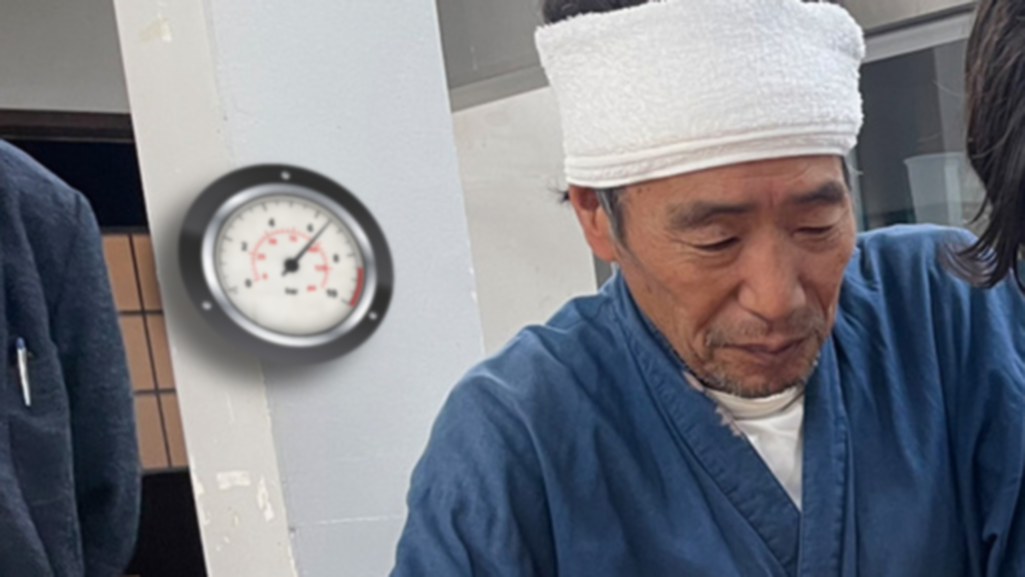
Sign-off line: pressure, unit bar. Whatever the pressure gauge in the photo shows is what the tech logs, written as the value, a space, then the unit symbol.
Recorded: 6.5 bar
